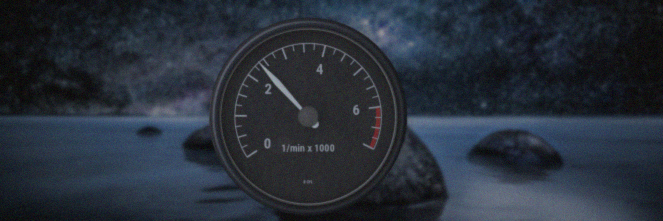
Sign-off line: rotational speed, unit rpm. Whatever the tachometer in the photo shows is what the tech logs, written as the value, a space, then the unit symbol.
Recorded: 2375 rpm
